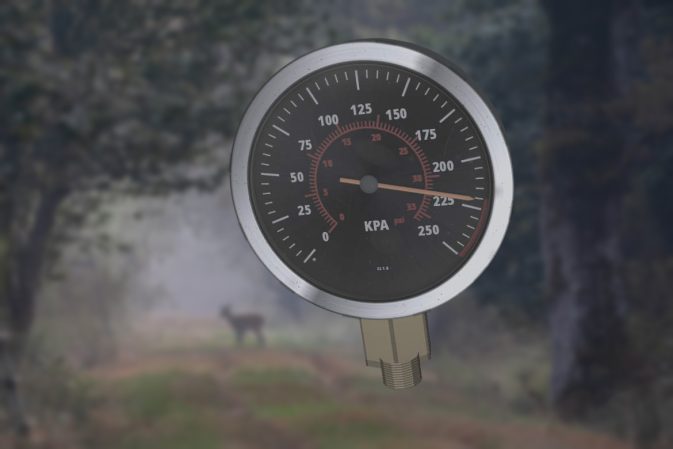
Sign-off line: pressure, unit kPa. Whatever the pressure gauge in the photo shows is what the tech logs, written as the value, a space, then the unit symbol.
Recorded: 220 kPa
